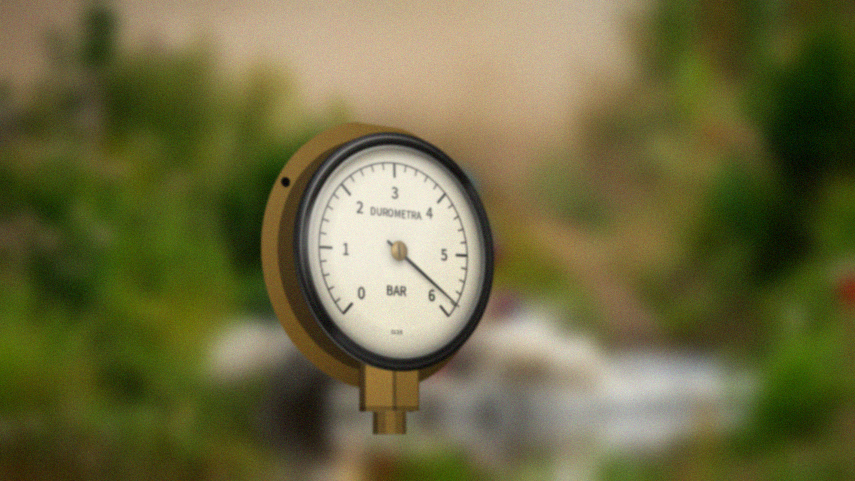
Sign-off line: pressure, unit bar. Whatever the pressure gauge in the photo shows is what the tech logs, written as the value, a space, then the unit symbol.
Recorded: 5.8 bar
